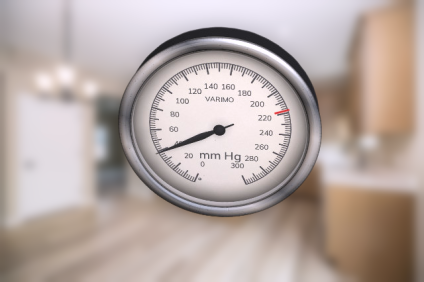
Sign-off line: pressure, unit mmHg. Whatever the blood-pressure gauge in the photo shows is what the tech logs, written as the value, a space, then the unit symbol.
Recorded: 40 mmHg
